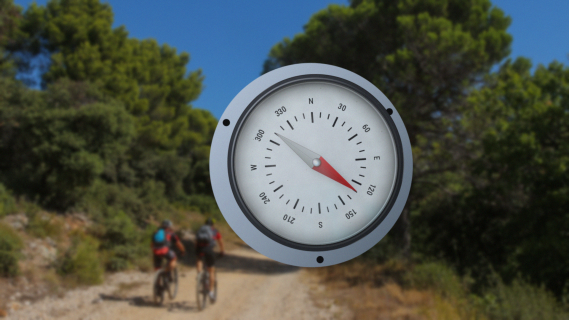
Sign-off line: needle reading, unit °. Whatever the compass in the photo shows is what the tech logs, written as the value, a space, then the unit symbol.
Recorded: 130 °
